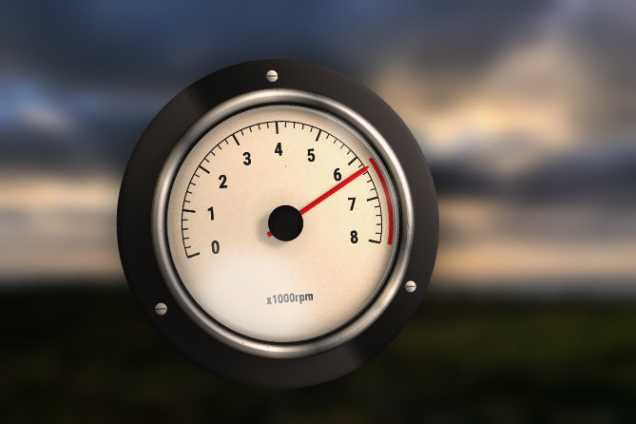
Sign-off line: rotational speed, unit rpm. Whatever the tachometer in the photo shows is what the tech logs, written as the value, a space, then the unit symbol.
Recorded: 6300 rpm
